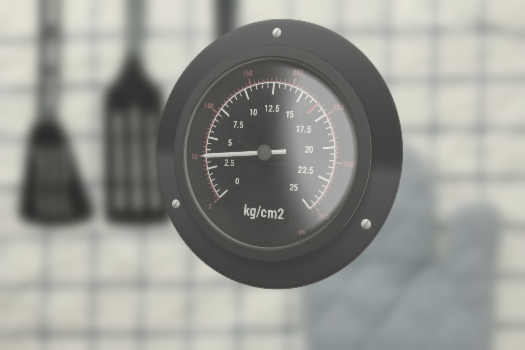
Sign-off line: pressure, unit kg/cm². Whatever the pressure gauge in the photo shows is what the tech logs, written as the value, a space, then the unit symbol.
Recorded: 3.5 kg/cm²
